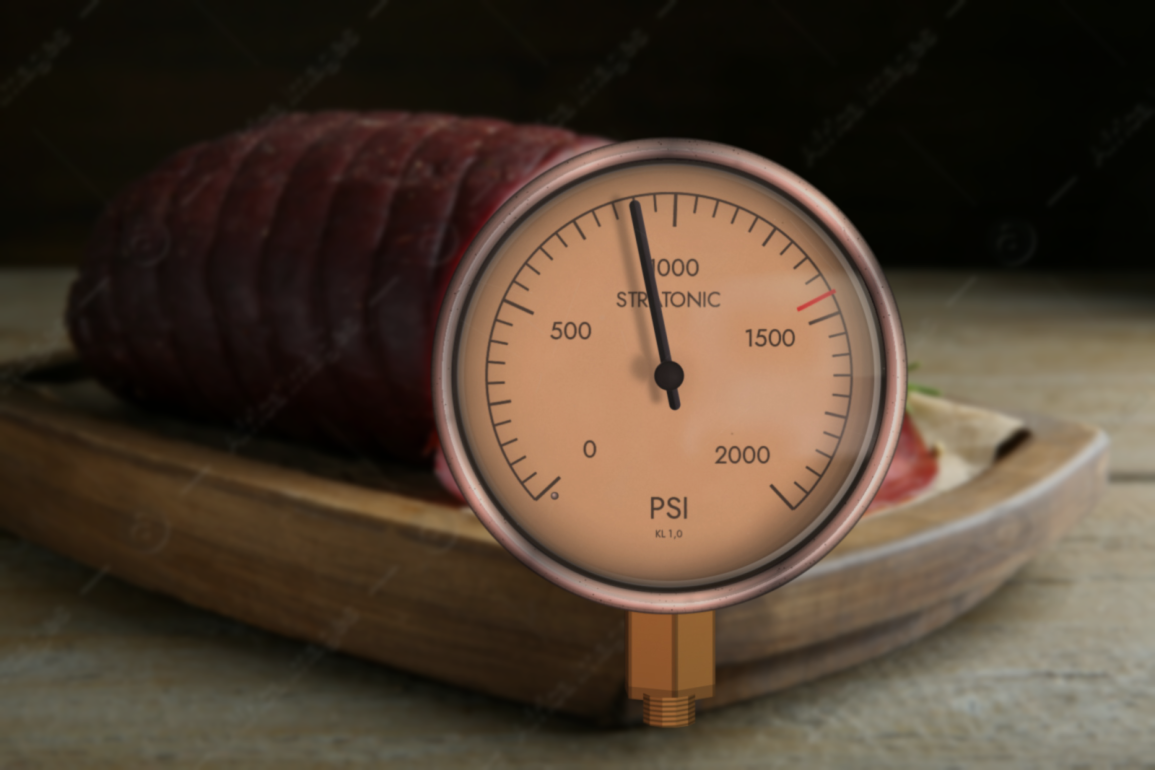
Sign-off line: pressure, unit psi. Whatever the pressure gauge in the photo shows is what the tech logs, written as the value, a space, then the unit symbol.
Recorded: 900 psi
